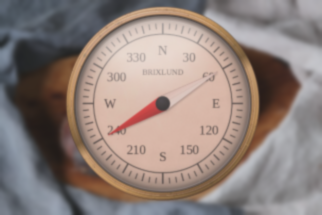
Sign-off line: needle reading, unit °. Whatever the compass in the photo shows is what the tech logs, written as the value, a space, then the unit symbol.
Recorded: 240 °
